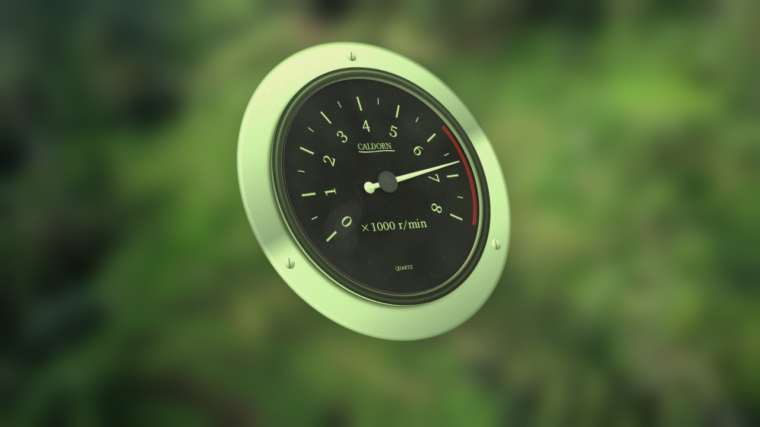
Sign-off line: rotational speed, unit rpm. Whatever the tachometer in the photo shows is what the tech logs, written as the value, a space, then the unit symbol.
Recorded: 6750 rpm
